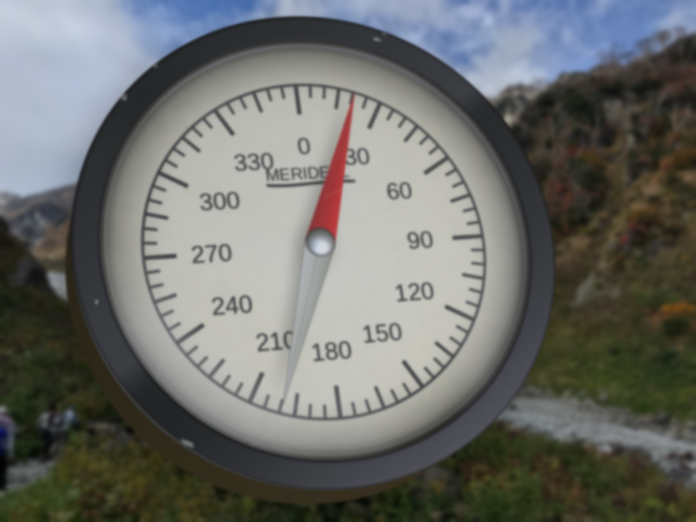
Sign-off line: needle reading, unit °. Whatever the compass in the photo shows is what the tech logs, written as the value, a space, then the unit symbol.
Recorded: 20 °
